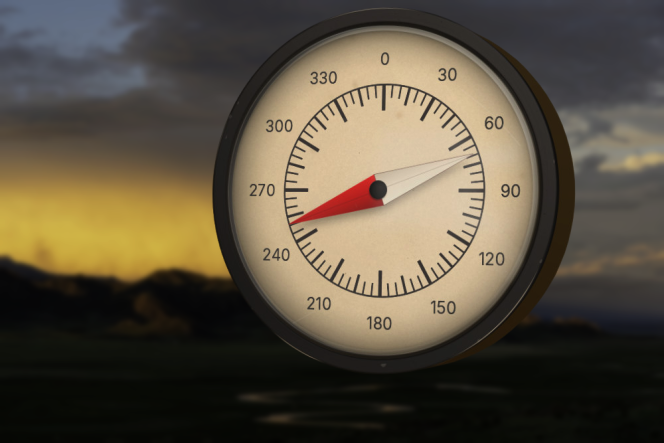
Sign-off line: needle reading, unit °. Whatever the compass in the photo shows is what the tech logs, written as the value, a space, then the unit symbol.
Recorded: 250 °
